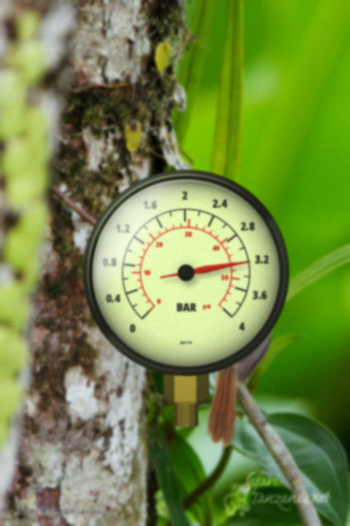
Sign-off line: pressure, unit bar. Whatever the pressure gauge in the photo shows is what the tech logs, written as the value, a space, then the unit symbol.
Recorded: 3.2 bar
